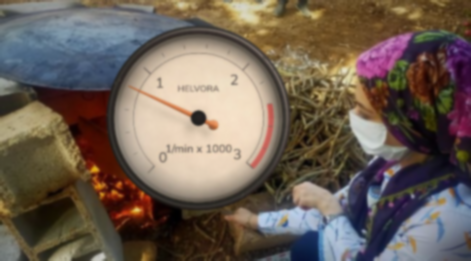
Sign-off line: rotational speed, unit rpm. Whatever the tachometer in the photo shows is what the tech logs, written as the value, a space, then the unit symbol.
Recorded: 800 rpm
